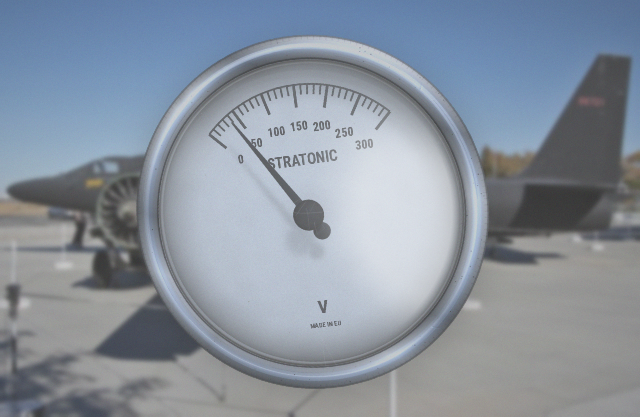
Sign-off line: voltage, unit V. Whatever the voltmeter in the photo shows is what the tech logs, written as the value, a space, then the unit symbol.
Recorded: 40 V
